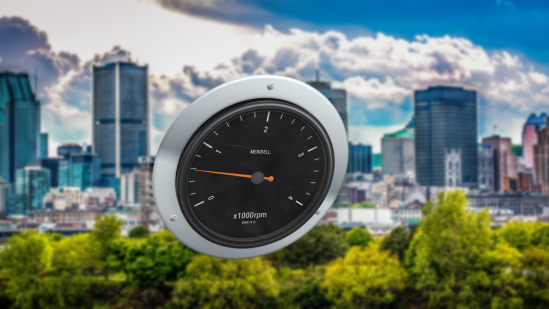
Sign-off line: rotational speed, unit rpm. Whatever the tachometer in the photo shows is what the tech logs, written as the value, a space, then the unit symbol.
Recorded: 600 rpm
